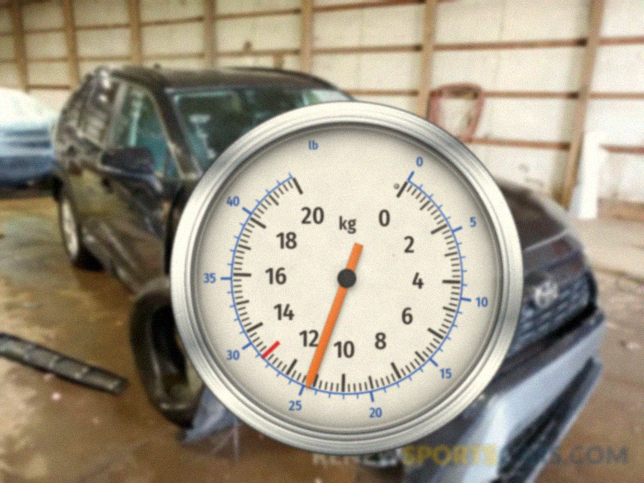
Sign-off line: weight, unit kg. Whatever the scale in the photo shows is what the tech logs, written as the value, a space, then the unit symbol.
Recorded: 11.2 kg
